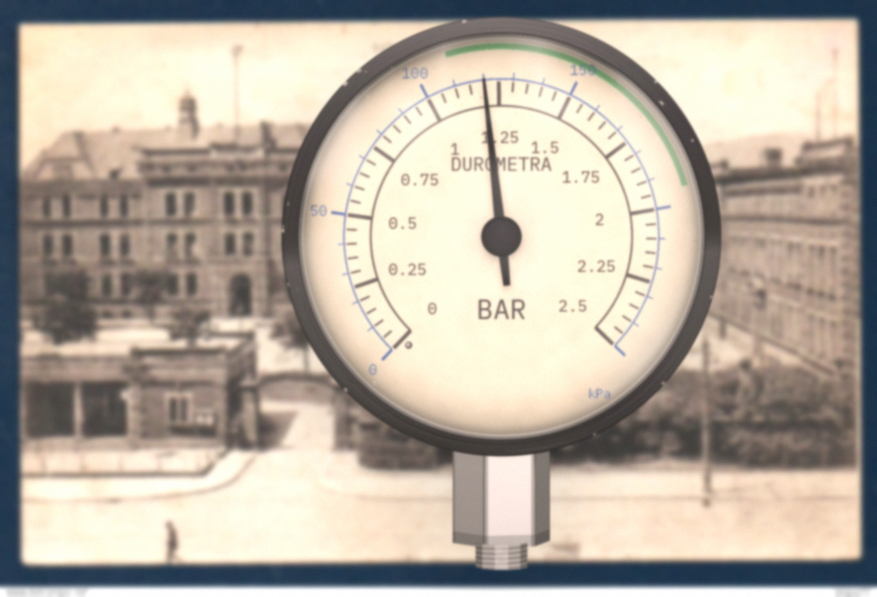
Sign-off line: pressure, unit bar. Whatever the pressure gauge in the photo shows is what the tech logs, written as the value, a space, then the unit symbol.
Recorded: 1.2 bar
